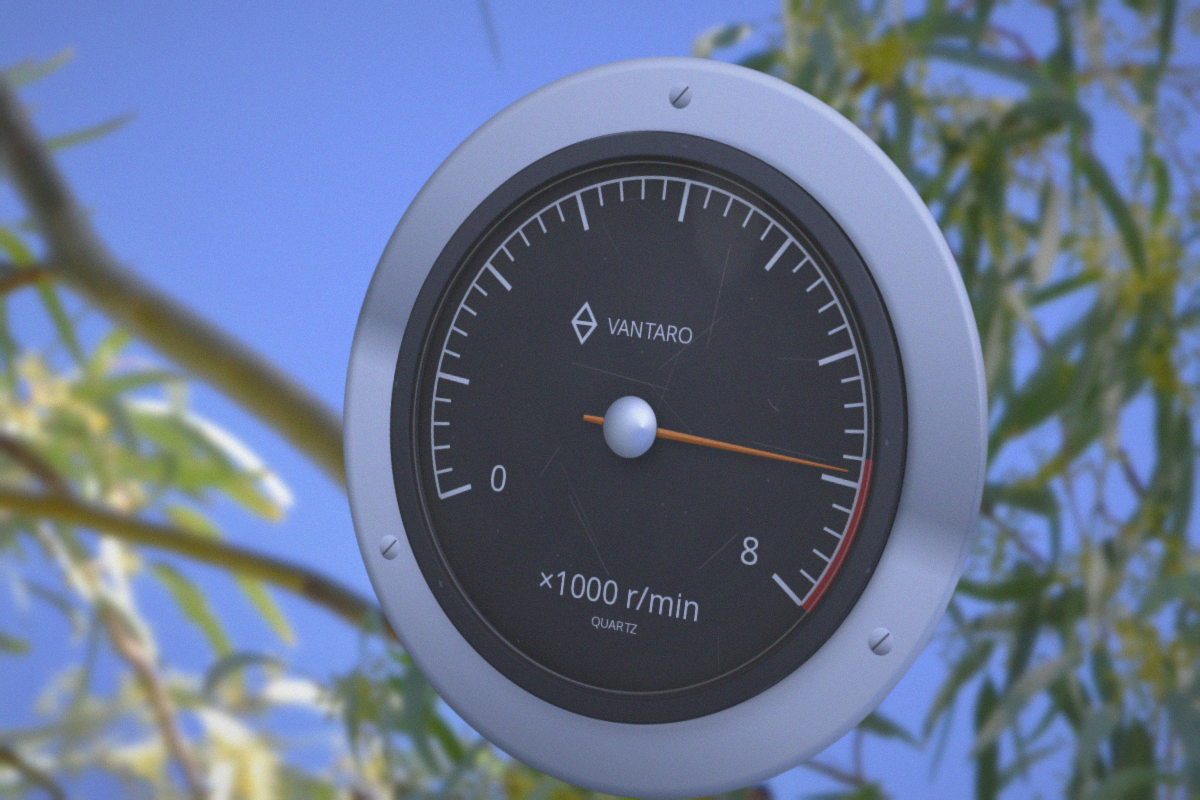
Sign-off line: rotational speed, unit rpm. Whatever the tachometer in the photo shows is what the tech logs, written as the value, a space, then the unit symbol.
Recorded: 6900 rpm
